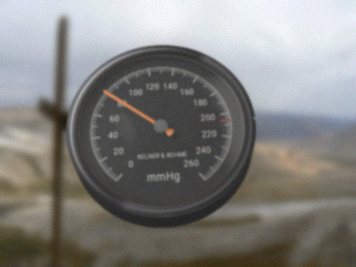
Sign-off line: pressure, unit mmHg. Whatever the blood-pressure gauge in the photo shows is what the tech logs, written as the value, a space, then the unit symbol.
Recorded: 80 mmHg
